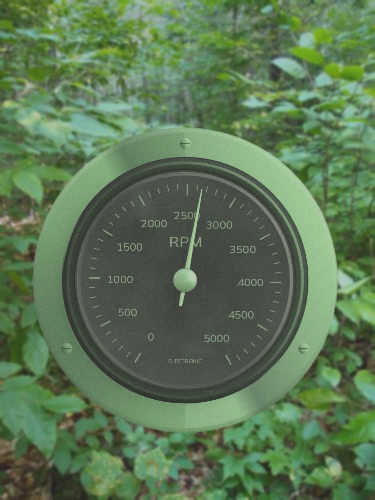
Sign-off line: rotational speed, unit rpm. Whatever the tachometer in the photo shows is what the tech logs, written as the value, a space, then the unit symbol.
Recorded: 2650 rpm
